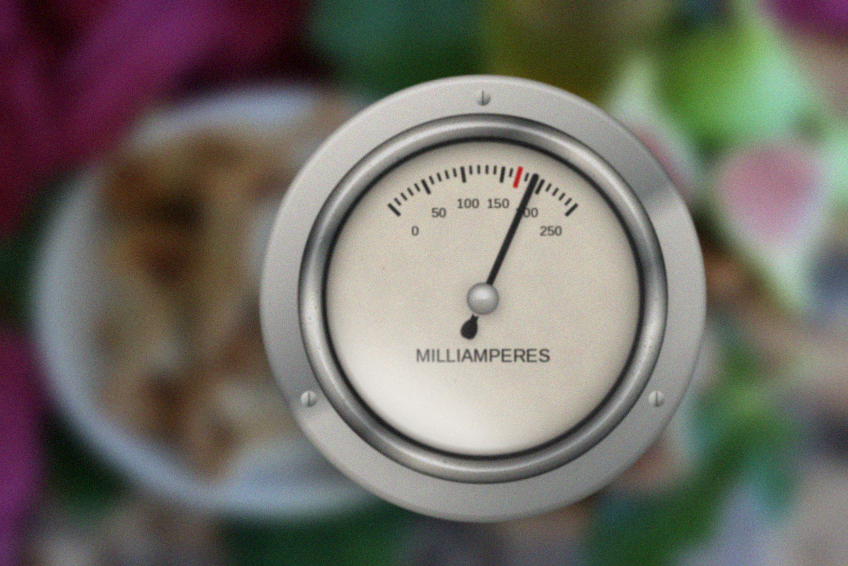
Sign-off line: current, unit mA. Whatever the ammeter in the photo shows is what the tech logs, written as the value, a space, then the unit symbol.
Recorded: 190 mA
